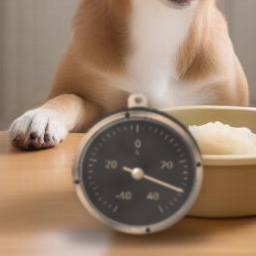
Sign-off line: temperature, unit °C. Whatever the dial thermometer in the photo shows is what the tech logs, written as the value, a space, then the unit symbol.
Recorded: 30 °C
